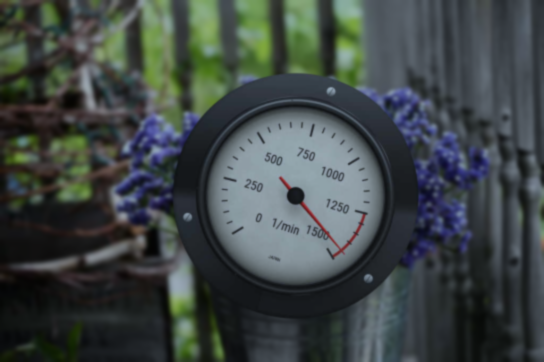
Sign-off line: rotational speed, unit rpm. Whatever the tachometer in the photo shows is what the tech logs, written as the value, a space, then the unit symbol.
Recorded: 1450 rpm
